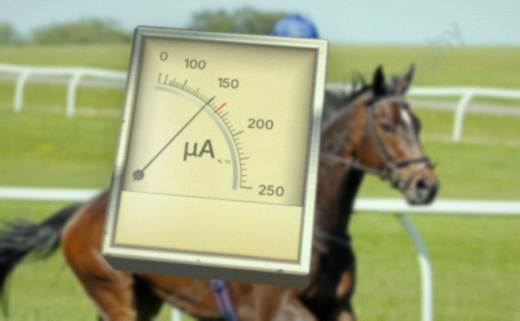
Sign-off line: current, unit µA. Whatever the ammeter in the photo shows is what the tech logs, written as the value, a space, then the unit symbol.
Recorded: 150 µA
